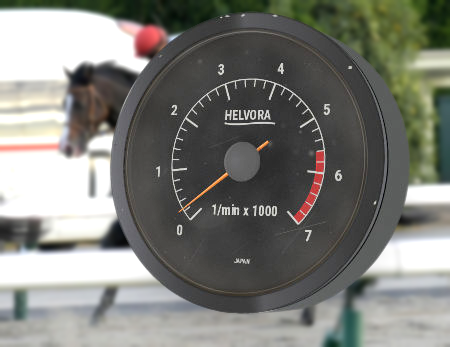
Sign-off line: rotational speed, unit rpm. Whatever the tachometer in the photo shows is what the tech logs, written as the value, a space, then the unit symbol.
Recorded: 200 rpm
